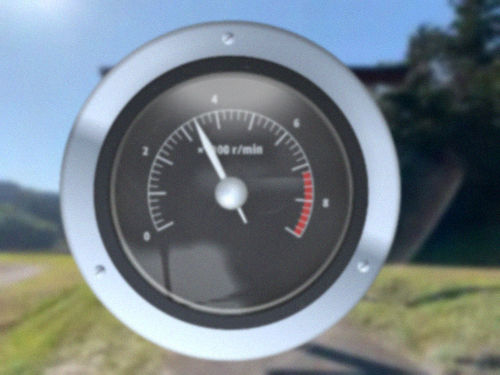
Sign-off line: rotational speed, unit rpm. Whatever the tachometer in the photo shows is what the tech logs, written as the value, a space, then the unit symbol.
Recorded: 3400 rpm
